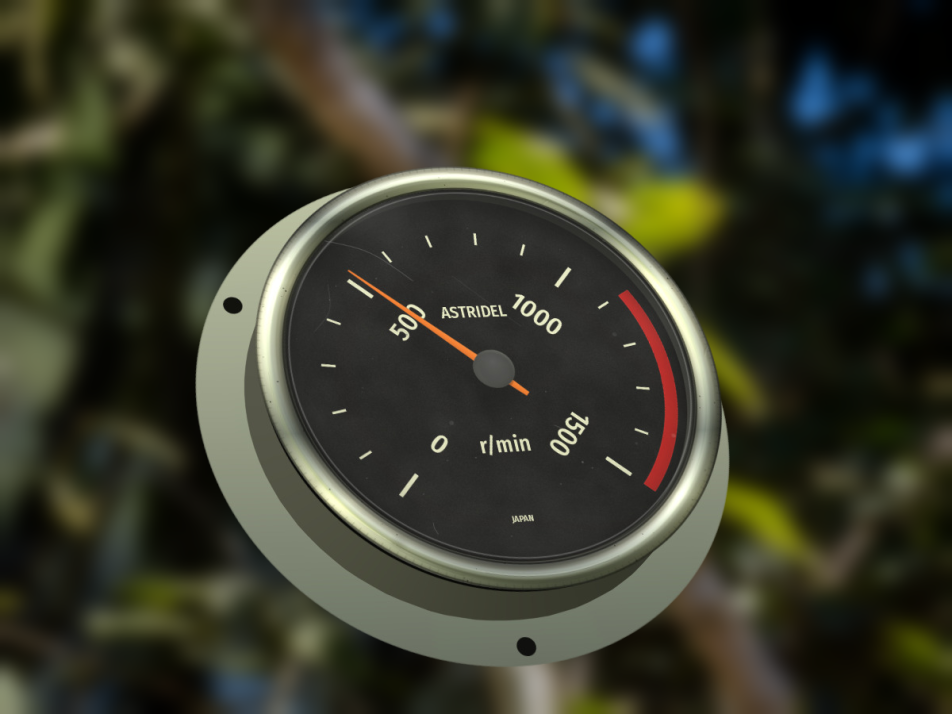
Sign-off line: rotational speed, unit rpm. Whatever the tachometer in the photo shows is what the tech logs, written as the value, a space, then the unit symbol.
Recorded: 500 rpm
